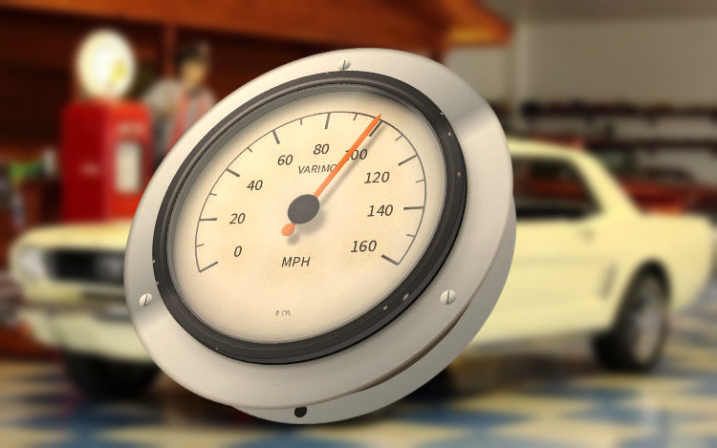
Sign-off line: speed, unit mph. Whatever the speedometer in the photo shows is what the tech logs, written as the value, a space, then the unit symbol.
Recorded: 100 mph
